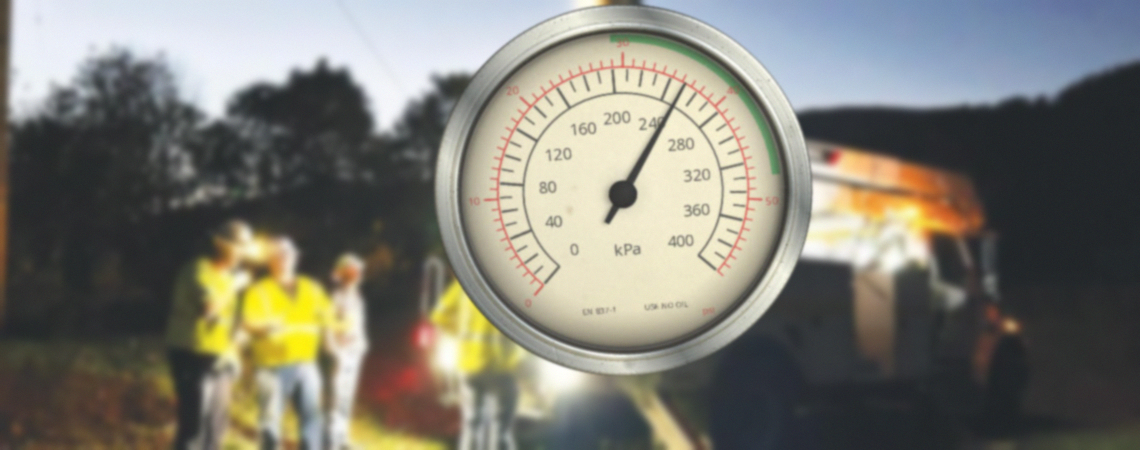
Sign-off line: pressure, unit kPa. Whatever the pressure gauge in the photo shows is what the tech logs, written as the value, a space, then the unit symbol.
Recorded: 250 kPa
